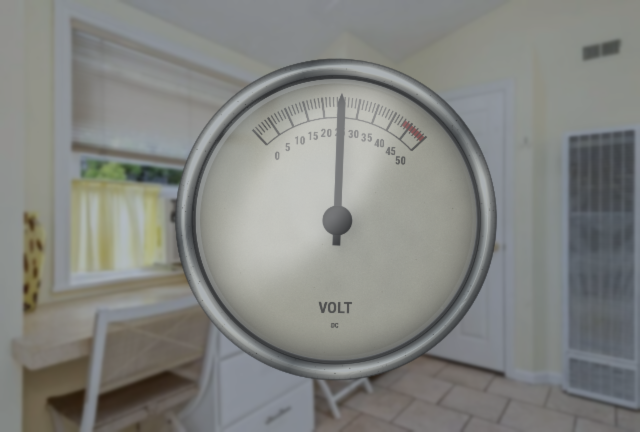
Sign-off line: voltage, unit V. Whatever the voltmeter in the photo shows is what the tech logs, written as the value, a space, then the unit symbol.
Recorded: 25 V
